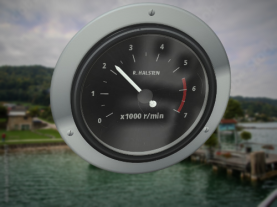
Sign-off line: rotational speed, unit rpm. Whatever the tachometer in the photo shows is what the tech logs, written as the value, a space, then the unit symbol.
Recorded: 2250 rpm
